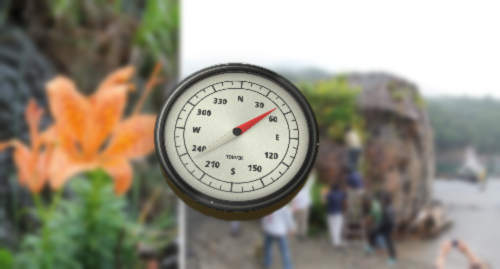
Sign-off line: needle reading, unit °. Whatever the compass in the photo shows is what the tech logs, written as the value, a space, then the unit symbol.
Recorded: 50 °
